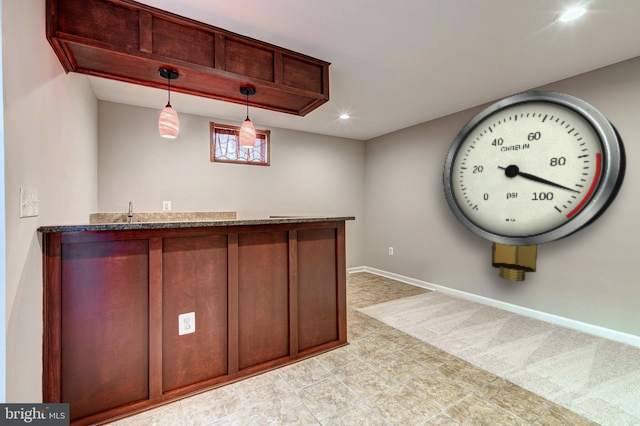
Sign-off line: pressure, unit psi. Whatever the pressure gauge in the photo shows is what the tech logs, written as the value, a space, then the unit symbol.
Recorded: 92 psi
